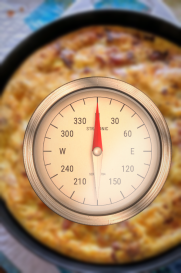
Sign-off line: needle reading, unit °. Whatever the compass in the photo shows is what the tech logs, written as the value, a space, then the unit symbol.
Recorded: 0 °
